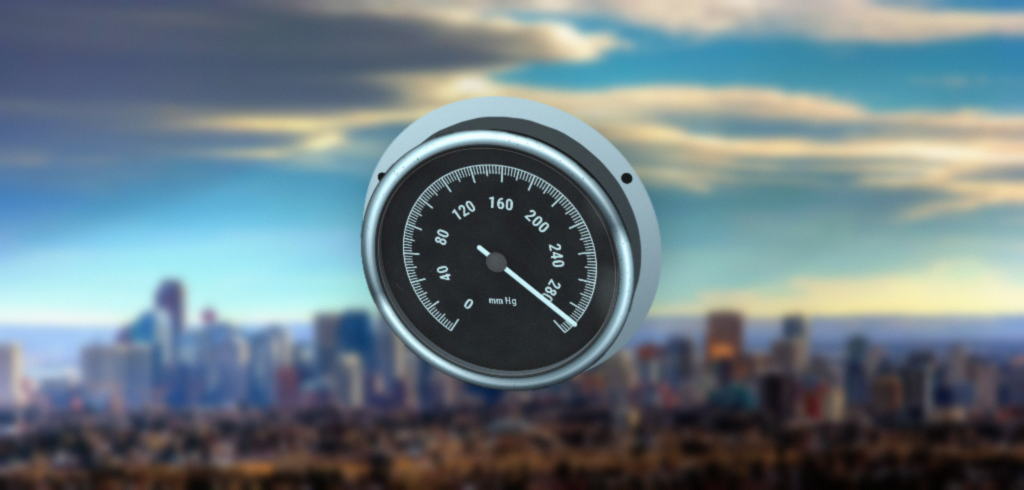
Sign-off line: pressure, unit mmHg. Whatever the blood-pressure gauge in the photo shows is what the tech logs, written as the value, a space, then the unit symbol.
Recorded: 290 mmHg
